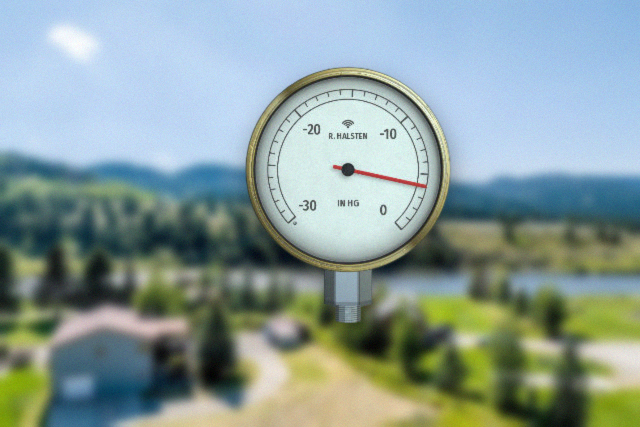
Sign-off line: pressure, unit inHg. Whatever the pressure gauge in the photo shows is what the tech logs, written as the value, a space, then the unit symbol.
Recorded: -4 inHg
